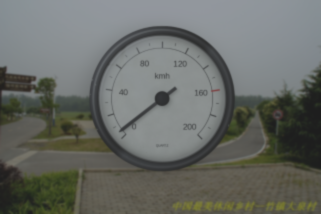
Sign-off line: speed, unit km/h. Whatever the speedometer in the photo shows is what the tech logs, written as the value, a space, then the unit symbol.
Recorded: 5 km/h
